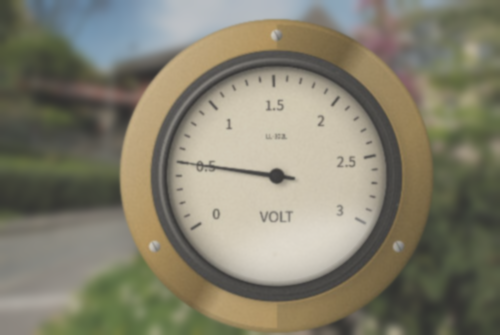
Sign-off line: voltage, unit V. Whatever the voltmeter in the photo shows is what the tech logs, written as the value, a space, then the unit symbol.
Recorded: 0.5 V
